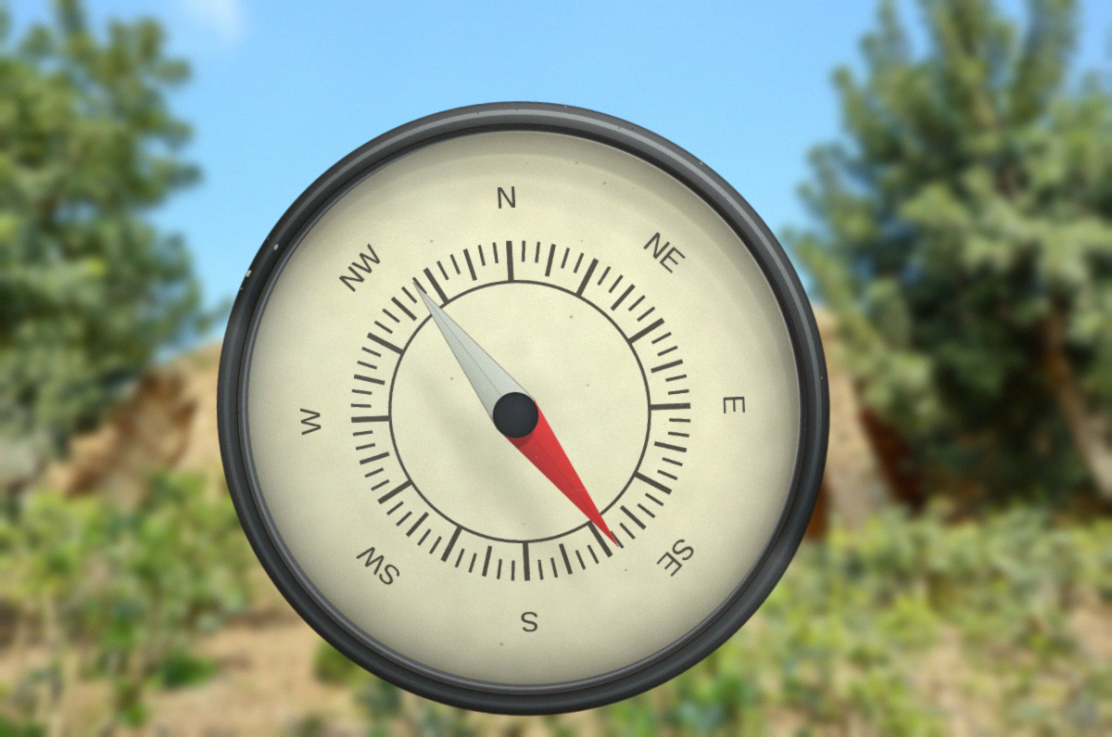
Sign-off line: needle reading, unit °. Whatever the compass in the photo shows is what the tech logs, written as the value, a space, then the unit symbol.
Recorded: 145 °
